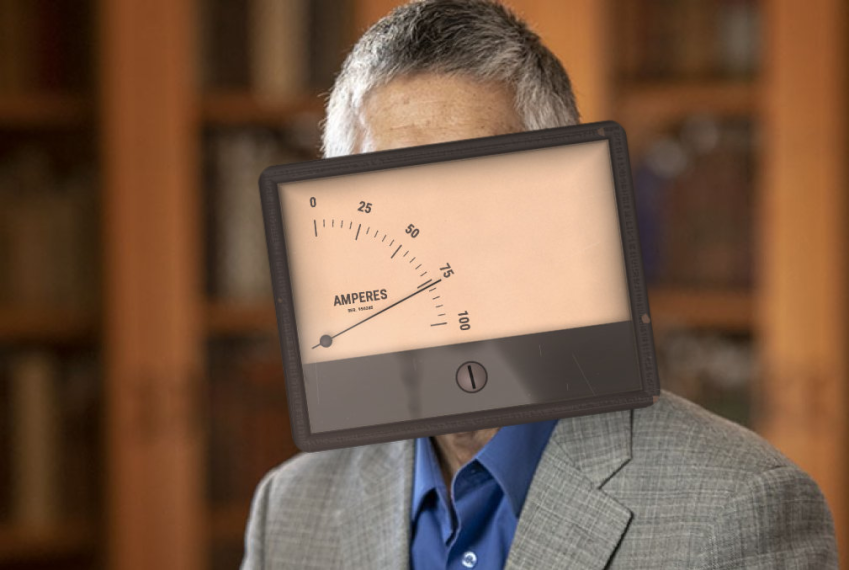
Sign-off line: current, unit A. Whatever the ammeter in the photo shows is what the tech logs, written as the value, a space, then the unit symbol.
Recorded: 77.5 A
